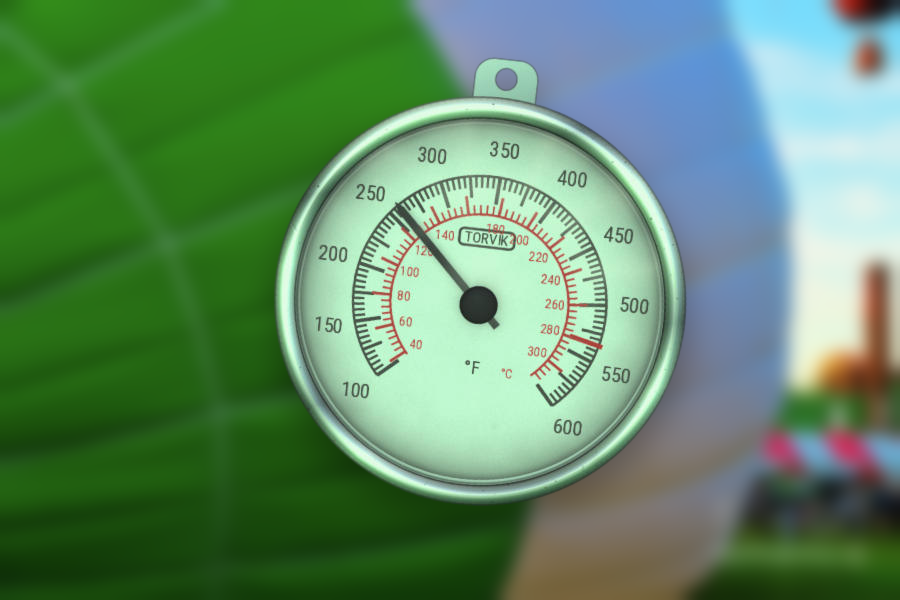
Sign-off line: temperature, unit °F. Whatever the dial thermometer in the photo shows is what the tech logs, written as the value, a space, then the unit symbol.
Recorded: 260 °F
